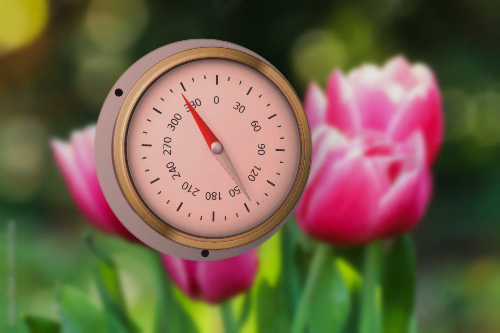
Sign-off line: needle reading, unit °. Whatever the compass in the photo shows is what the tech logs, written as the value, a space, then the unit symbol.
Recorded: 325 °
